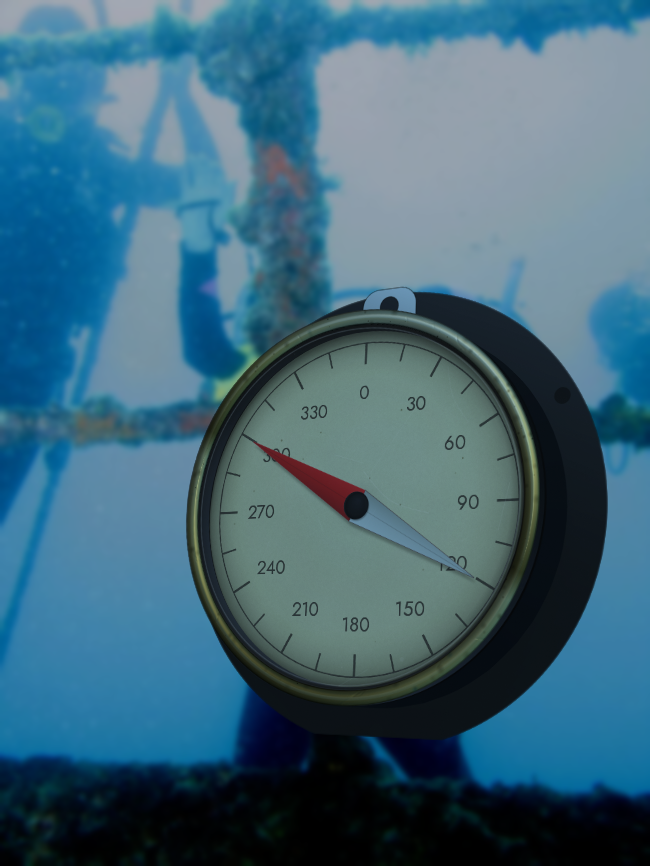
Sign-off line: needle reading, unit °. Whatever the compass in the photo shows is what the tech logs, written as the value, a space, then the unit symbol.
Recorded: 300 °
